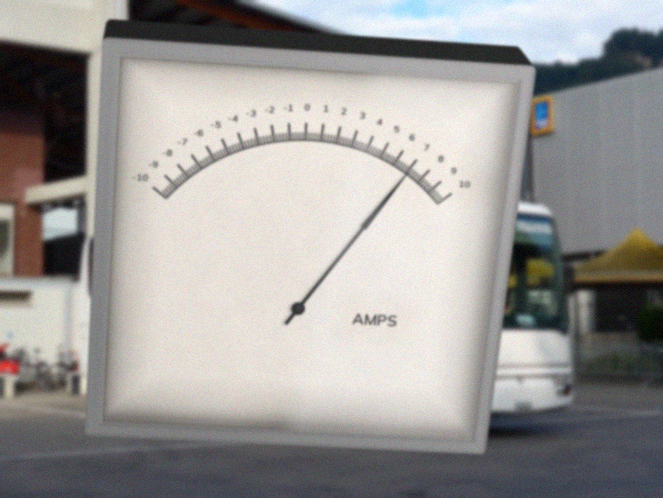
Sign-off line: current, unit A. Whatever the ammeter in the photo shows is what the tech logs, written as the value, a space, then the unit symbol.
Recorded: 7 A
